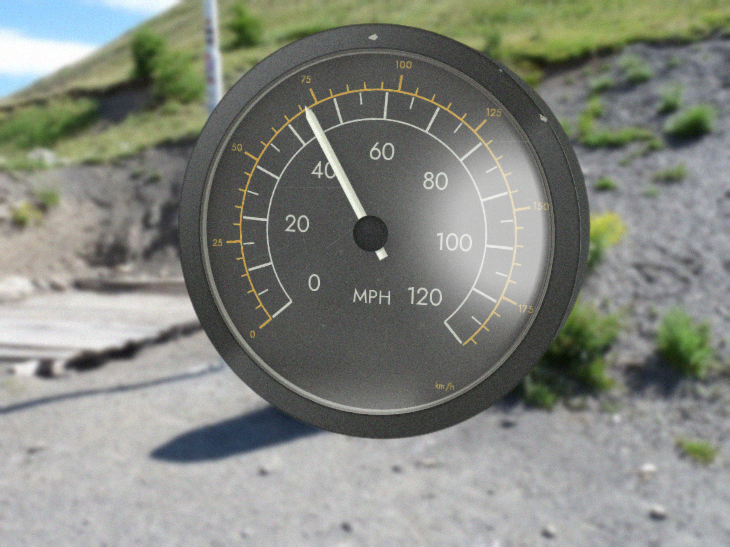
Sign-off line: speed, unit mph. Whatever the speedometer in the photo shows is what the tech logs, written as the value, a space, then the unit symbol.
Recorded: 45 mph
